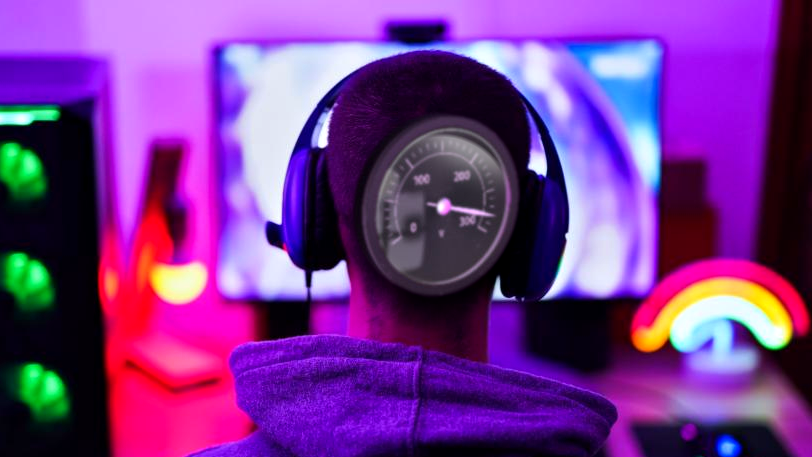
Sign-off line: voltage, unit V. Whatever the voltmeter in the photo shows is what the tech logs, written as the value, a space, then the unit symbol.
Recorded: 280 V
